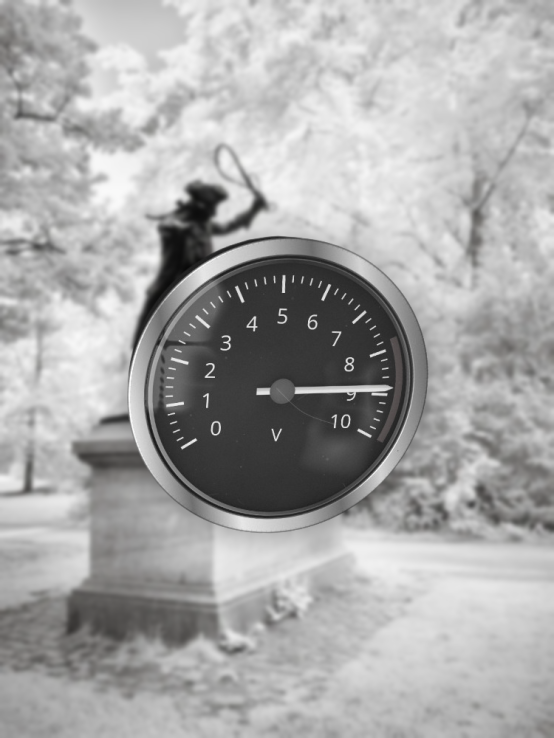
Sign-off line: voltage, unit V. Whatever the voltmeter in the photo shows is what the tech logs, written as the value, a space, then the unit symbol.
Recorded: 8.8 V
